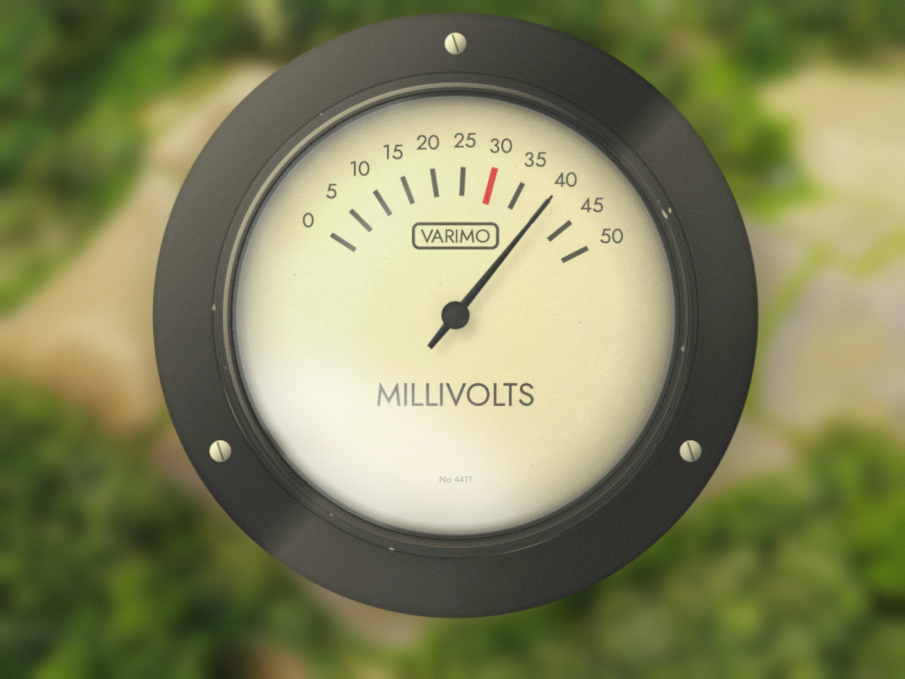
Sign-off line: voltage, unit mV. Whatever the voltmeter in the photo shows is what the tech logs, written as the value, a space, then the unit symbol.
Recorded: 40 mV
